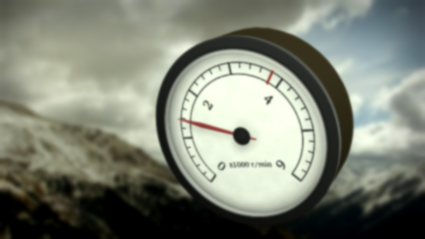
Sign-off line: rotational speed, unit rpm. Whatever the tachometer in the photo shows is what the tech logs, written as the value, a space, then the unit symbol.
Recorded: 1400 rpm
